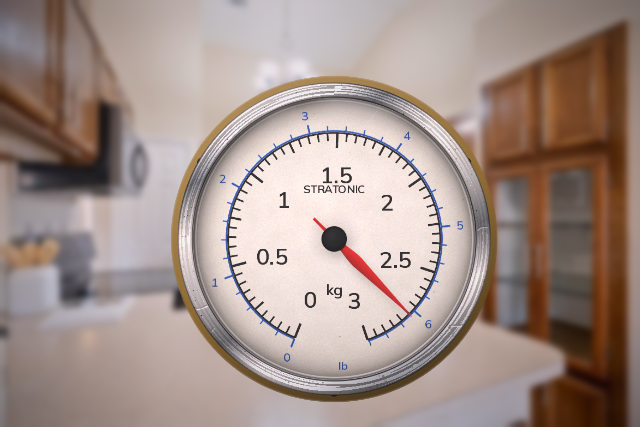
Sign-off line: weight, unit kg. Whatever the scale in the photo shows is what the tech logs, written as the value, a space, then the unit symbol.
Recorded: 2.75 kg
